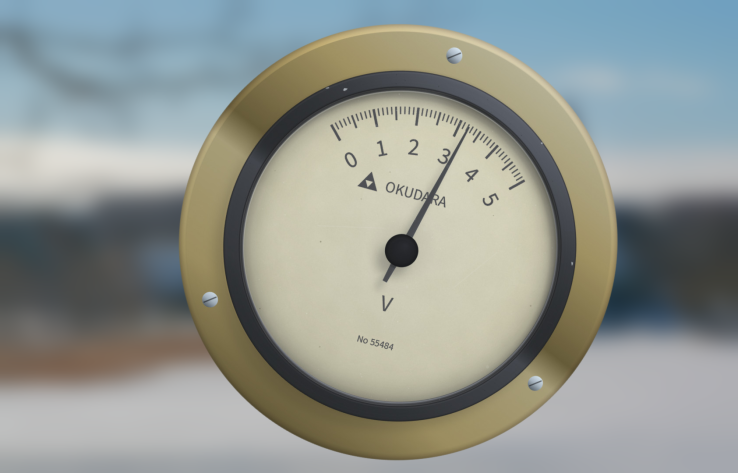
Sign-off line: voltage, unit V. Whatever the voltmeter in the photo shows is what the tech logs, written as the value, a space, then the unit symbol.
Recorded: 3.2 V
